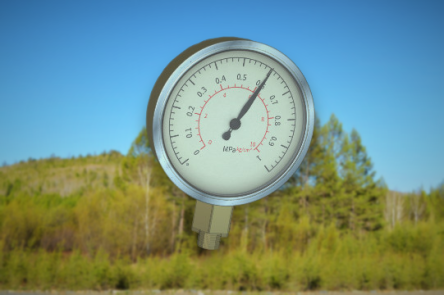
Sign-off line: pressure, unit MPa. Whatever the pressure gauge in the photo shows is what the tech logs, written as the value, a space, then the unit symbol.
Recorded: 0.6 MPa
